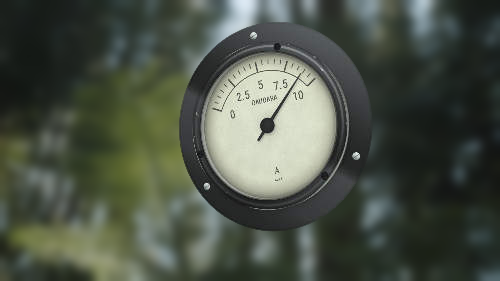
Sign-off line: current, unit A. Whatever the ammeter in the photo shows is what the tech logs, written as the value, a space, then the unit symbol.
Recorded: 9 A
